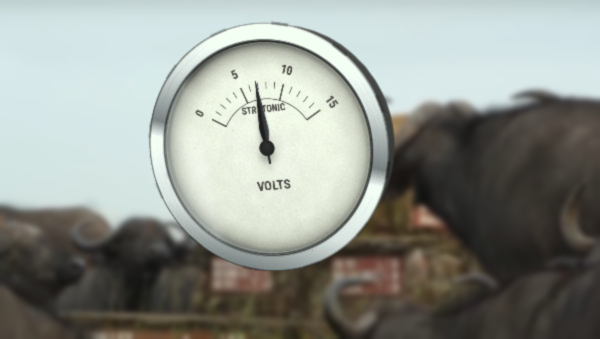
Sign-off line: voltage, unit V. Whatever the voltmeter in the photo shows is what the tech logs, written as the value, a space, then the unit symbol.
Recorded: 7 V
